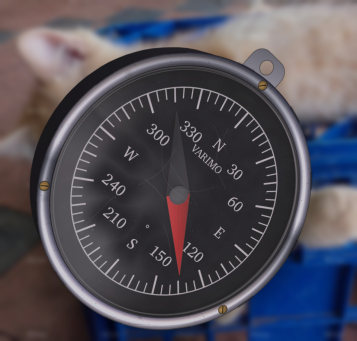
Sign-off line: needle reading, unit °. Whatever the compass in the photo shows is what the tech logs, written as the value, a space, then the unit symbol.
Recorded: 135 °
